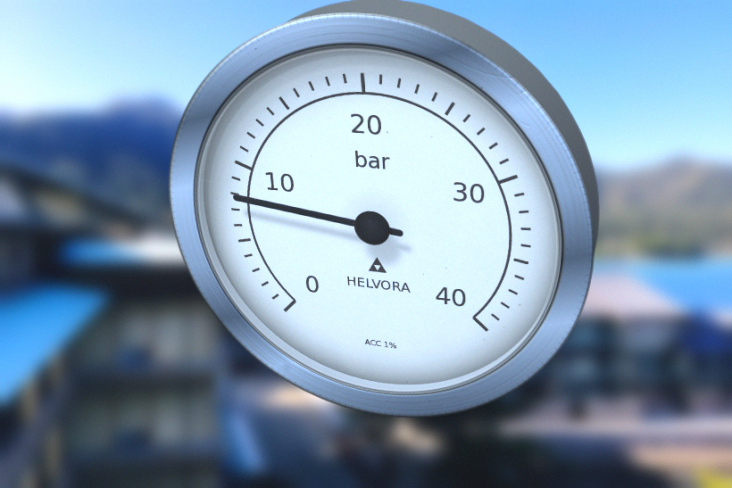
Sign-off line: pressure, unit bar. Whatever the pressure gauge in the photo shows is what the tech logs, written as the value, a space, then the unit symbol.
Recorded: 8 bar
